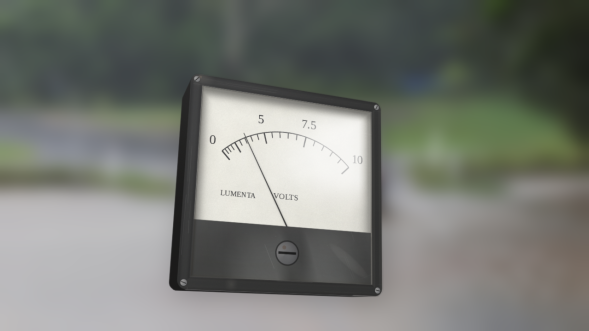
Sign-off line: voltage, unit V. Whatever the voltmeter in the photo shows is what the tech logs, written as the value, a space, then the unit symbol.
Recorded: 3.5 V
